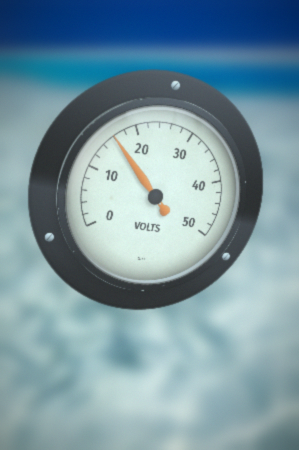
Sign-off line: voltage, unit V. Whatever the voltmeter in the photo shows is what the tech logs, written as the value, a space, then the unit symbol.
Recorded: 16 V
